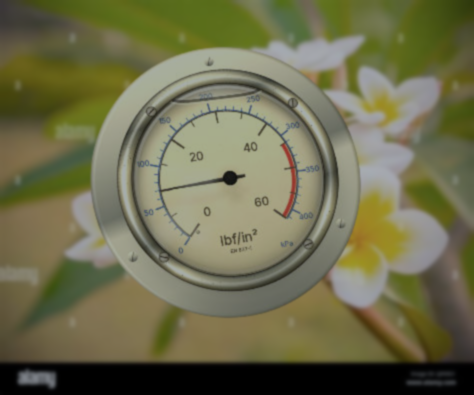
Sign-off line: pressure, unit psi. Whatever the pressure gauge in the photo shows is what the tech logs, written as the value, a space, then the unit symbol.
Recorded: 10 psi
